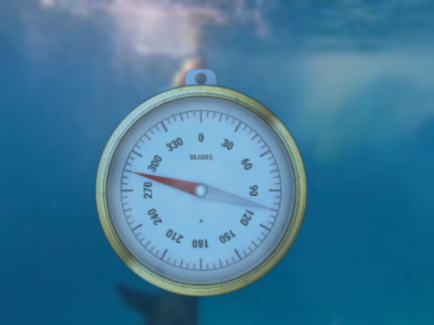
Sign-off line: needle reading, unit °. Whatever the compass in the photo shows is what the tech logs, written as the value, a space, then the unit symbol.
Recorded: 285 °
